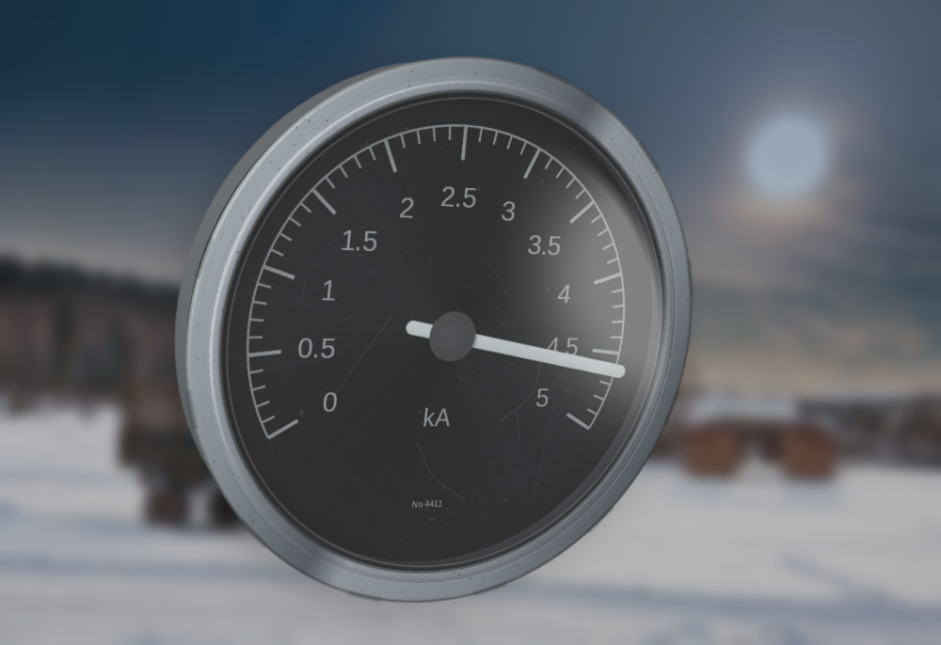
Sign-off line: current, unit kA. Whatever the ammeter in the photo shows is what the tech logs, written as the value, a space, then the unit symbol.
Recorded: 4.6 kA
